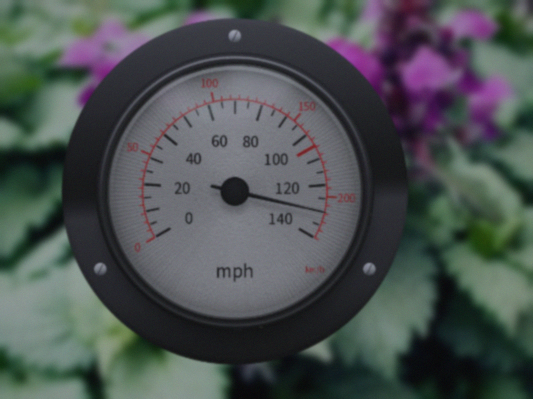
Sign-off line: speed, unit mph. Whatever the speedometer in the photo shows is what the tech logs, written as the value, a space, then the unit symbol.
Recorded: 130 mph
